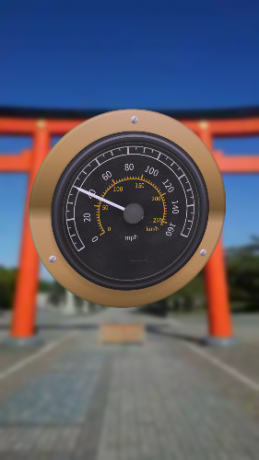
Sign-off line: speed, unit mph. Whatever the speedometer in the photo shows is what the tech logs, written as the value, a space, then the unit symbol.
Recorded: 40 mph
